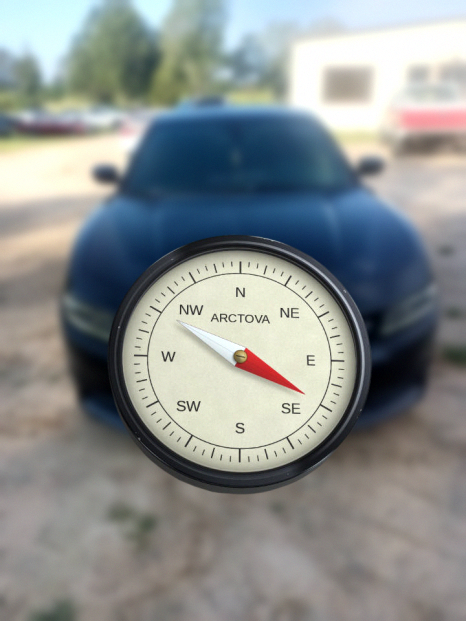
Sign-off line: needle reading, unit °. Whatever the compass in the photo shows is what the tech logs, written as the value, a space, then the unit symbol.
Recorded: 120 °
